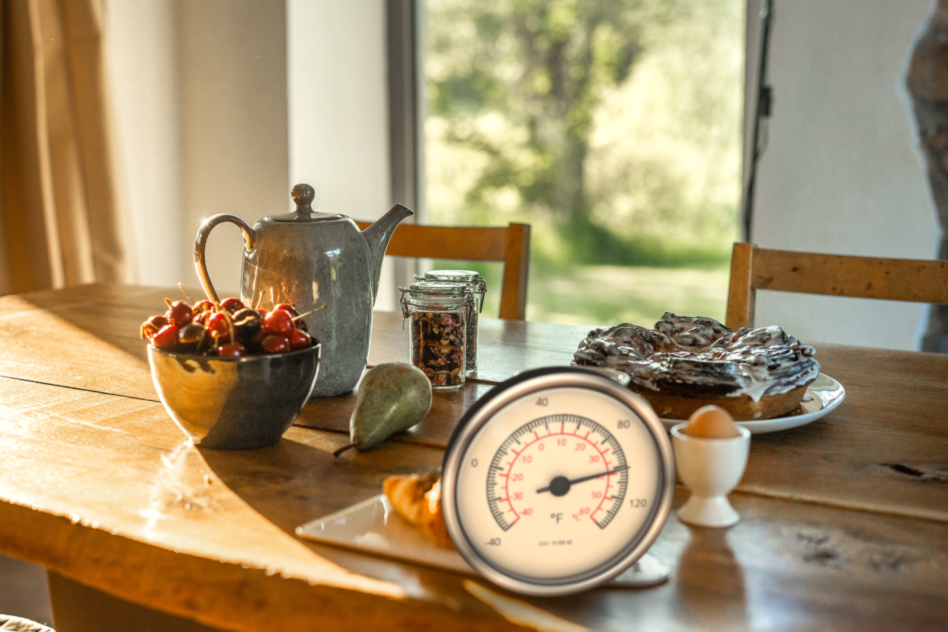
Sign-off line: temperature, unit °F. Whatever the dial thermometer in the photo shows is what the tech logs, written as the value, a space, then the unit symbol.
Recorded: 100 °F
